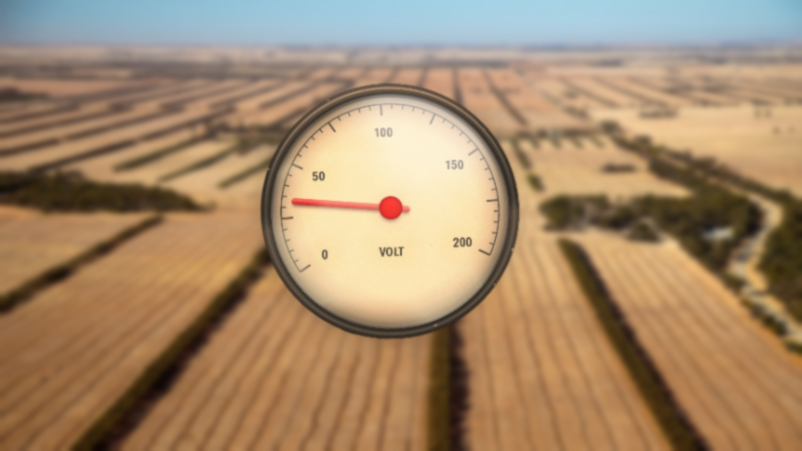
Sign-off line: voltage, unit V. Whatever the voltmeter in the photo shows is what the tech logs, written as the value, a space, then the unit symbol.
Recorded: 32.5 V
